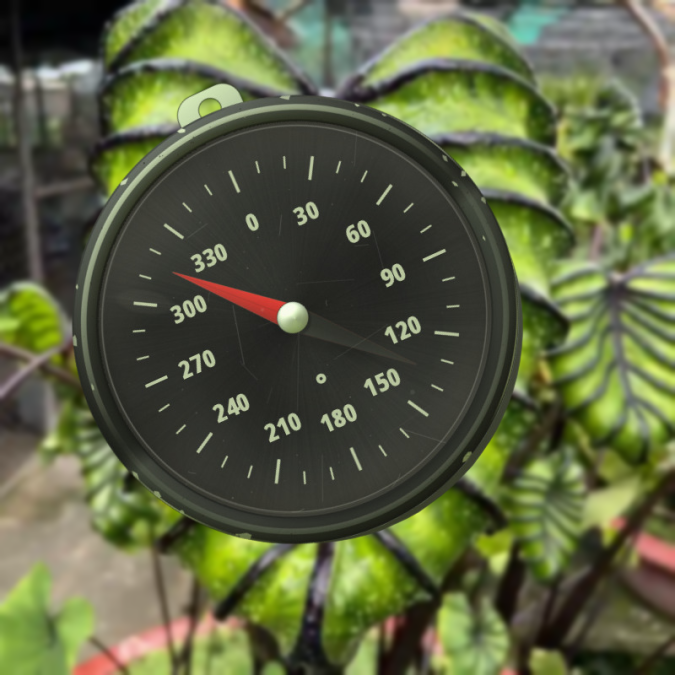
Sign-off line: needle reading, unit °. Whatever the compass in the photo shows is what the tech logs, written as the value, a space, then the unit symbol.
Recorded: 315 °
